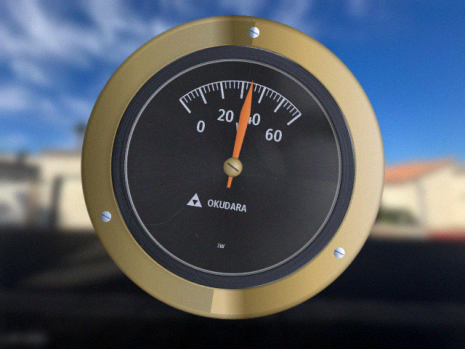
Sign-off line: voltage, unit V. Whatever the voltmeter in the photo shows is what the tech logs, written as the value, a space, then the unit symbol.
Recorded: 34 V
